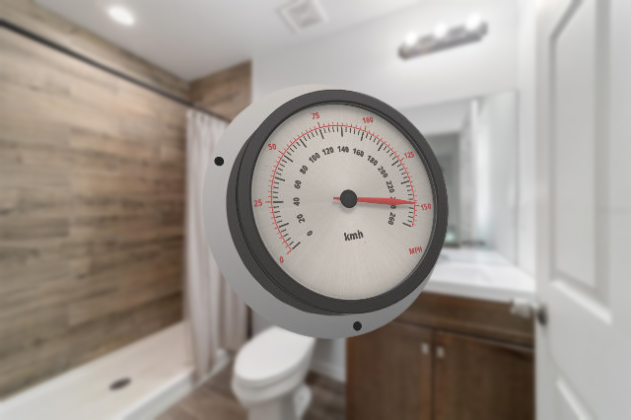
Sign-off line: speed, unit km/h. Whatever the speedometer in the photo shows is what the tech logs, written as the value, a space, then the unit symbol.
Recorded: 240 km/h
